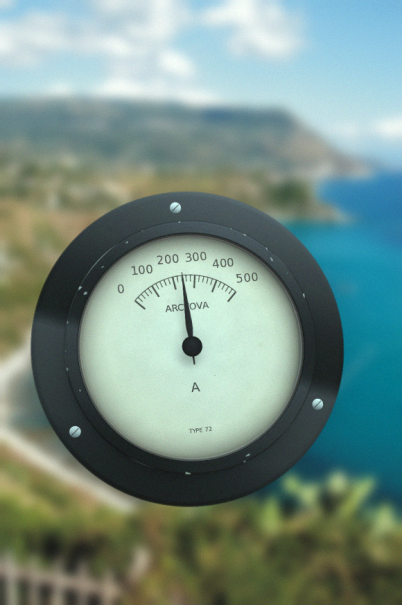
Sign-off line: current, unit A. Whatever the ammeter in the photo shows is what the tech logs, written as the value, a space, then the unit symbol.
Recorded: 240 A
